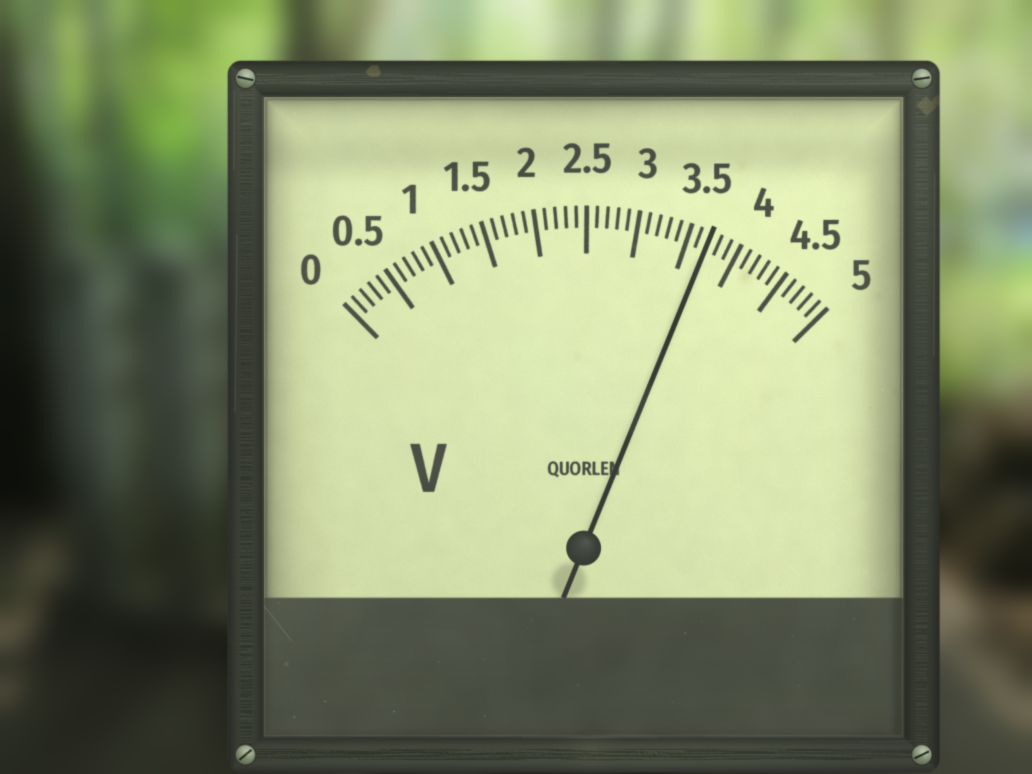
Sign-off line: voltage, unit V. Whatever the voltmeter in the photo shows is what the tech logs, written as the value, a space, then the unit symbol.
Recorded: 3.7 V
